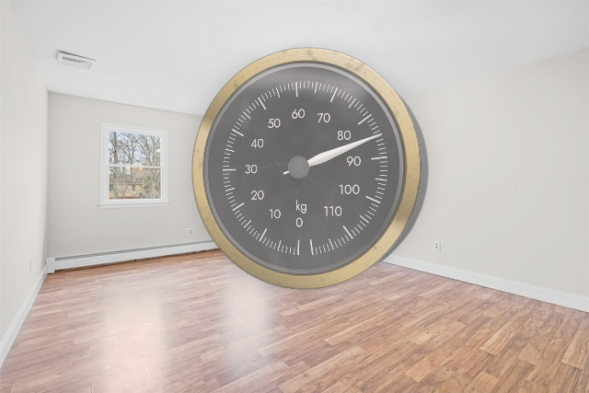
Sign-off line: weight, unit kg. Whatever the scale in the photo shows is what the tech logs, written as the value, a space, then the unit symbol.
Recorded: 85 kg
